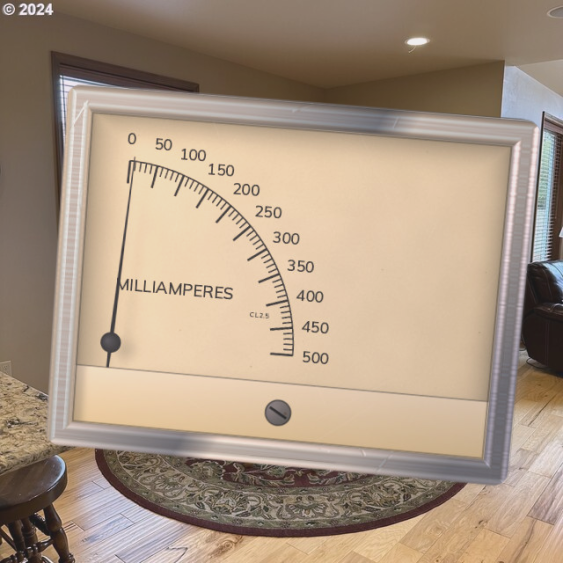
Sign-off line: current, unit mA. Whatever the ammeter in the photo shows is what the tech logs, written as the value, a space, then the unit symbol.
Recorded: 10 mA
